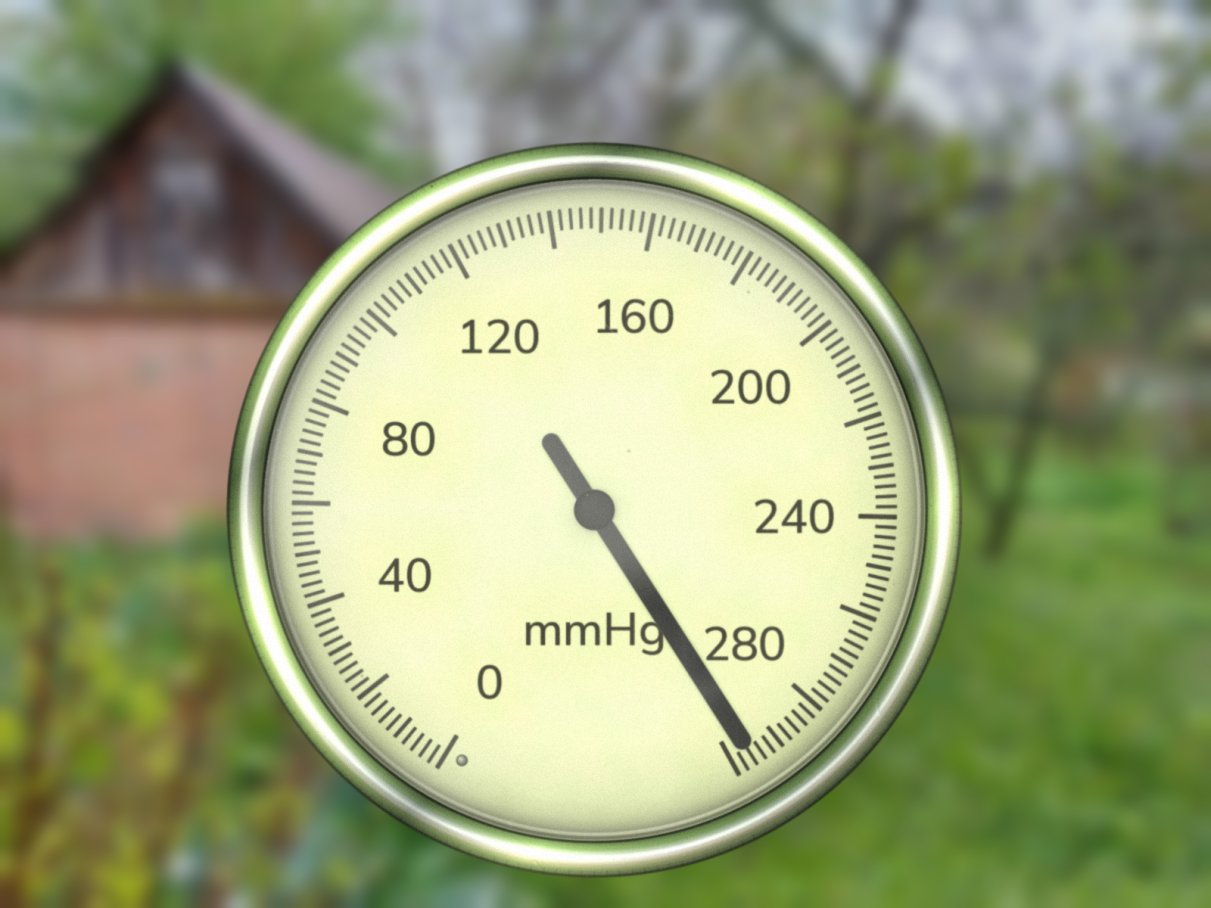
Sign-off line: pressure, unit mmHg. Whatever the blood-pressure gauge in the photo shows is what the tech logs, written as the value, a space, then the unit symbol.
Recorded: 296 mmHg
